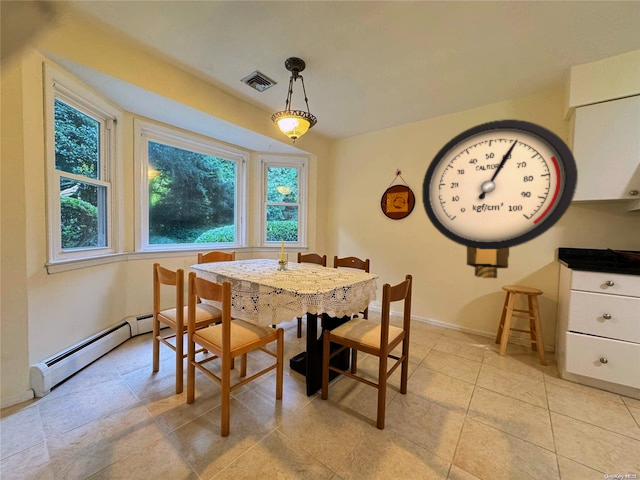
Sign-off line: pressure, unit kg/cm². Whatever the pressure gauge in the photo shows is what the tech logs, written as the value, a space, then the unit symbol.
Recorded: 60 kg/cm²
